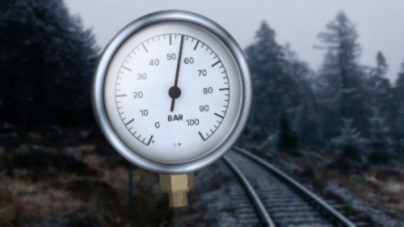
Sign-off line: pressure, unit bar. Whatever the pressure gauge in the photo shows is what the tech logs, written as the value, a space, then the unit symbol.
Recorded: 54 bar
